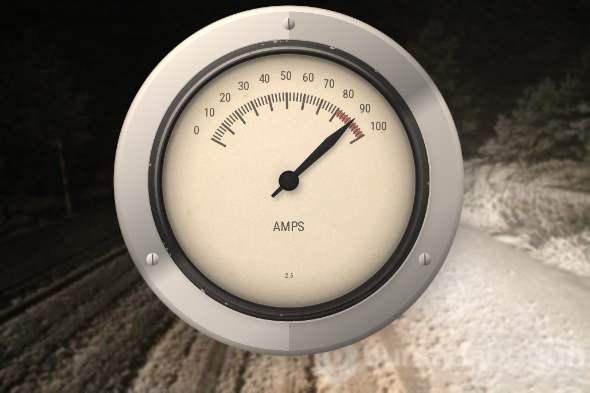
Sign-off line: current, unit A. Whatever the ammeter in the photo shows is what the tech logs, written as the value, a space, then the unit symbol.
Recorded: 90 A
